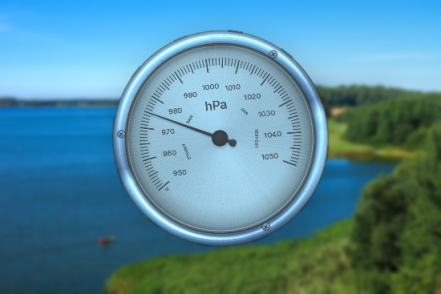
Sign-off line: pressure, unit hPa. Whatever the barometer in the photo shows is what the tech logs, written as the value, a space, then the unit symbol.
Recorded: 975 hPa
